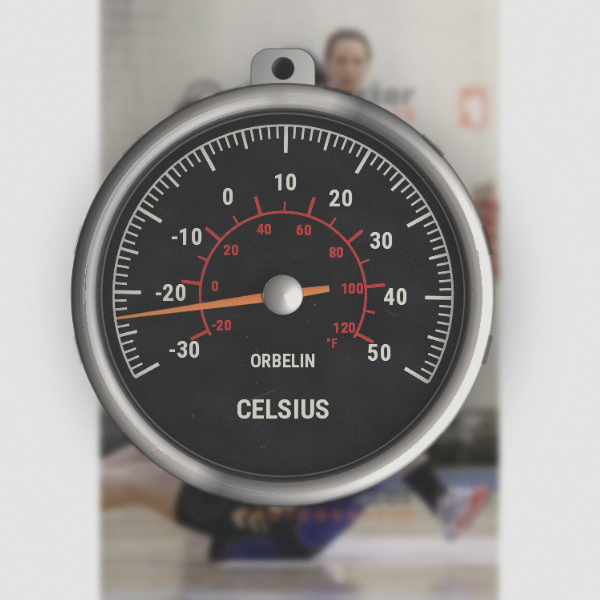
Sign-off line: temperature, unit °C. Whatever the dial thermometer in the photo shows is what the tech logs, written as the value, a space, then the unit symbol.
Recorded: -23 °C
